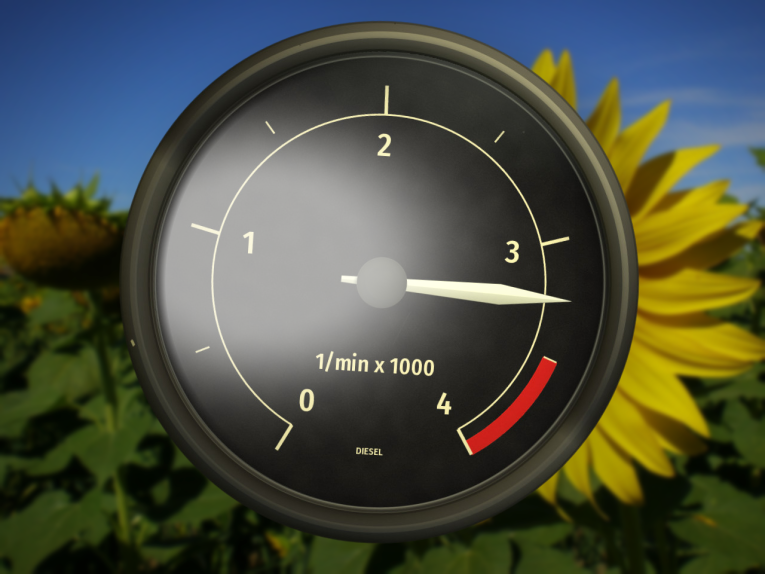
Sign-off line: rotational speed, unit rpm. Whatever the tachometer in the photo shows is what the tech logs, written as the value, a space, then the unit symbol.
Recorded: 3250 rpm
